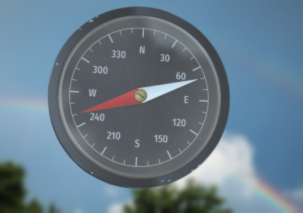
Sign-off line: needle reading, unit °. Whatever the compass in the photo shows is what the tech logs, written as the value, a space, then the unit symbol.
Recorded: 250 °
